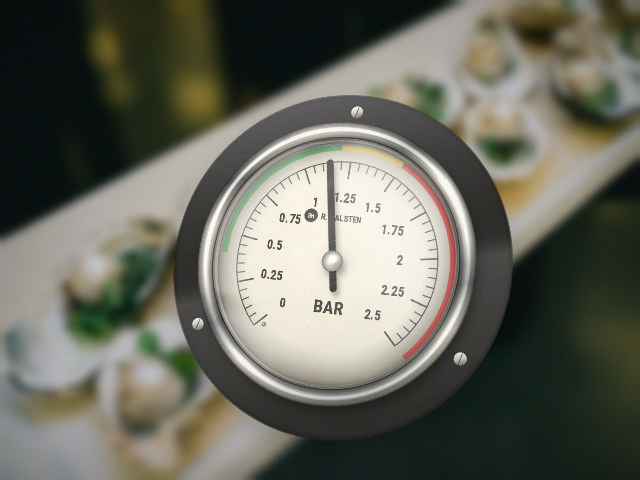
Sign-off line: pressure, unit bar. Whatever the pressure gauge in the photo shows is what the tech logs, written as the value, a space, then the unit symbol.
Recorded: 1.15 bar
